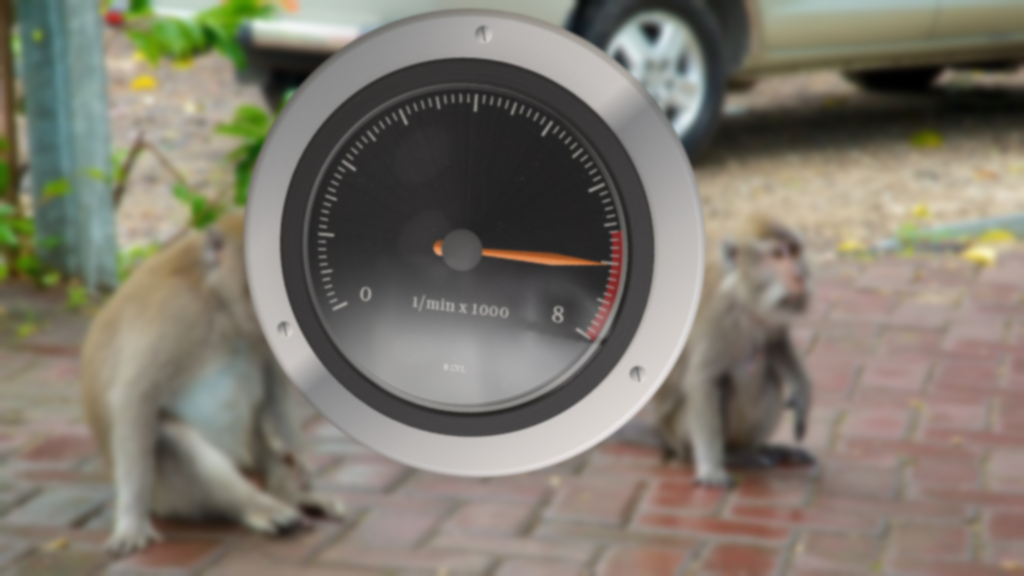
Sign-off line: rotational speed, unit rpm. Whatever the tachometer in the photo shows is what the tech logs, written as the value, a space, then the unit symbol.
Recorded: 7000 rpm
